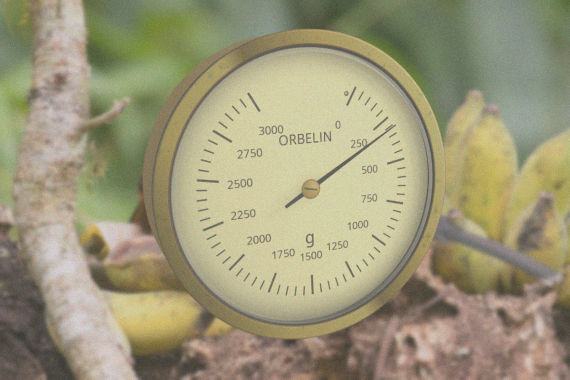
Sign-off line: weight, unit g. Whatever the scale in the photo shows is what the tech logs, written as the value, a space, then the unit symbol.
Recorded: 300 g
